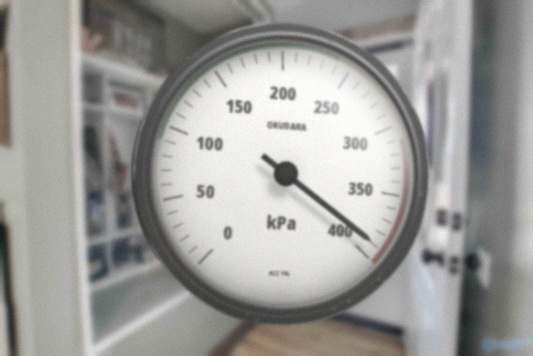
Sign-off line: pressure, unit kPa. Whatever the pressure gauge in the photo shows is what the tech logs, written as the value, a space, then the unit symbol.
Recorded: 390 kPa
